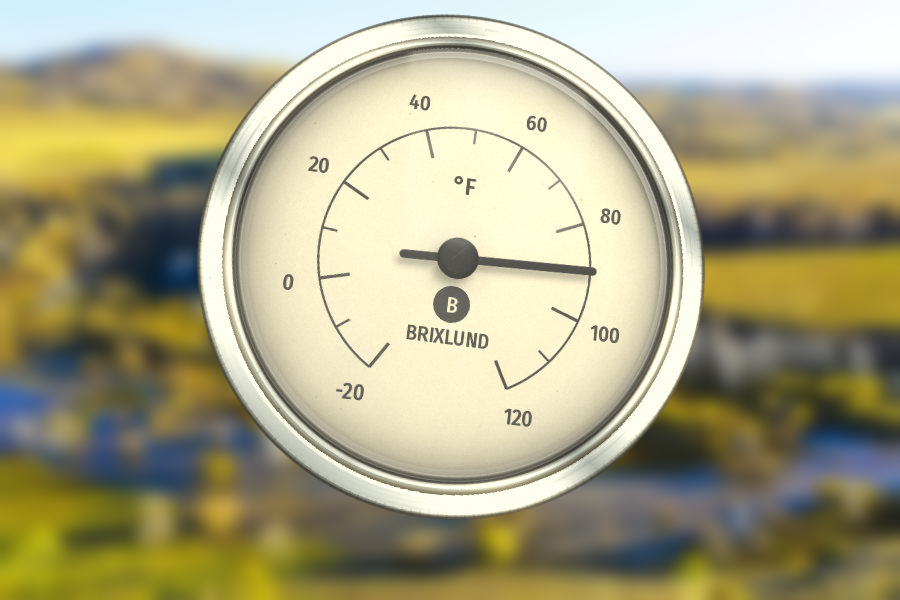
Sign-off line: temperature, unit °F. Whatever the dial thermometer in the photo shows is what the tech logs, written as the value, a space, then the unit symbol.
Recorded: 90 °F
